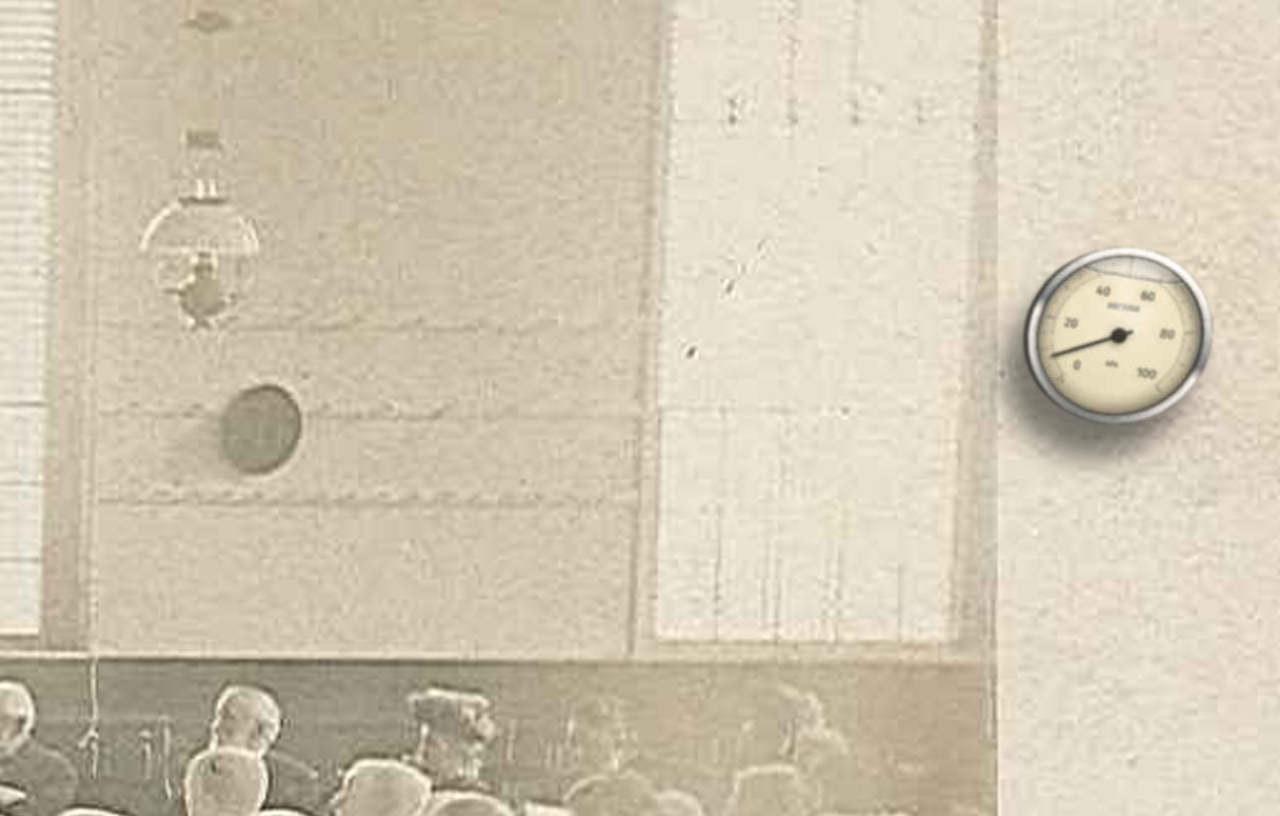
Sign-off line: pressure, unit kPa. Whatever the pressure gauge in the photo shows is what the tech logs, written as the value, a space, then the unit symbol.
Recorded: 7.5 kPa
